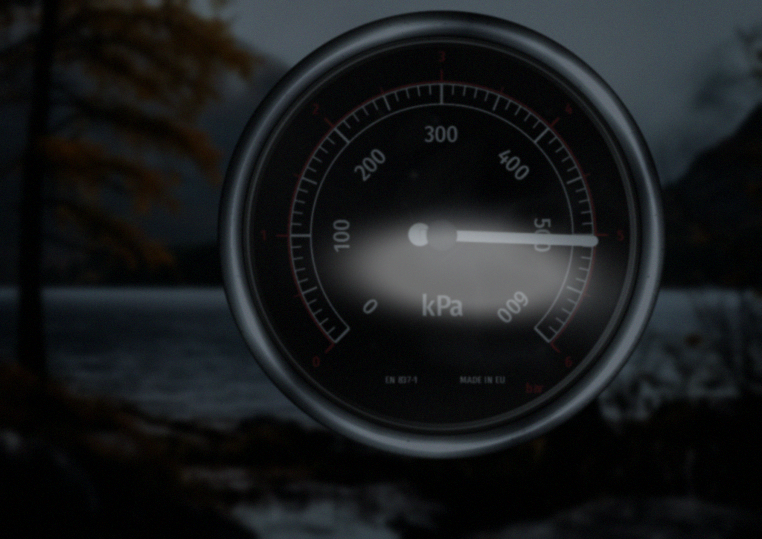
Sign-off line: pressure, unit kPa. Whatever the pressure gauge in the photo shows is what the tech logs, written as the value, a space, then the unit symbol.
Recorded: 505 kPa
